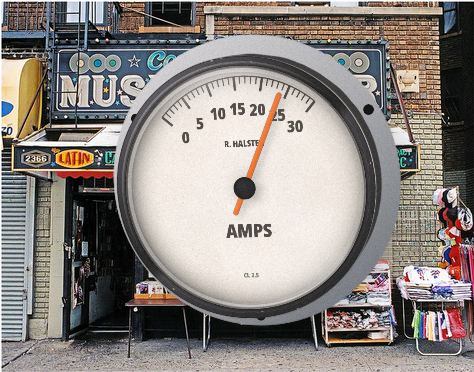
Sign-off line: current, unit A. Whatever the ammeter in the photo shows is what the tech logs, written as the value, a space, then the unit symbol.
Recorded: 24 A
